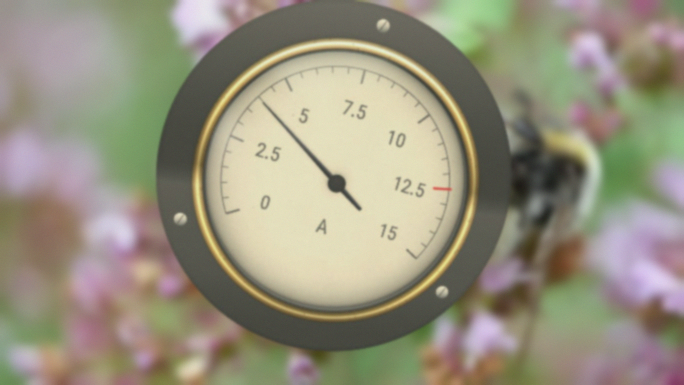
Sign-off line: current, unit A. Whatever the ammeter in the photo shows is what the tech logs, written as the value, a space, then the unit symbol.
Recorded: 4 A
